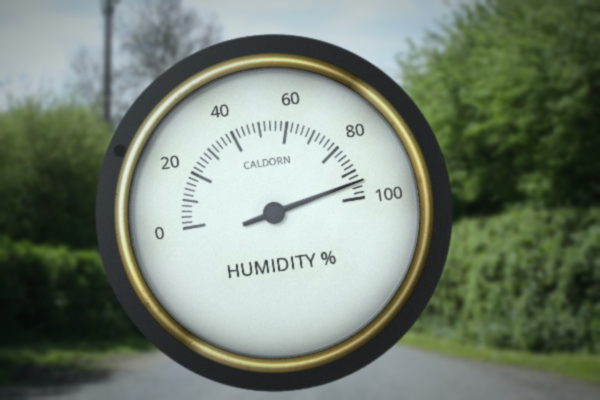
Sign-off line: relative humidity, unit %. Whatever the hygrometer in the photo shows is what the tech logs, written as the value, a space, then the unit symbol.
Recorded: 94 %
